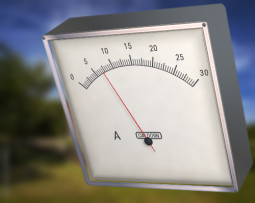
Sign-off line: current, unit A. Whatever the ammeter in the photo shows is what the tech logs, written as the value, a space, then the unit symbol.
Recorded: 7.5 A
